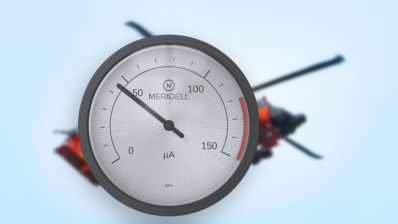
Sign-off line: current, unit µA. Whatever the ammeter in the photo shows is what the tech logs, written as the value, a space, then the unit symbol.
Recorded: 45 µA
